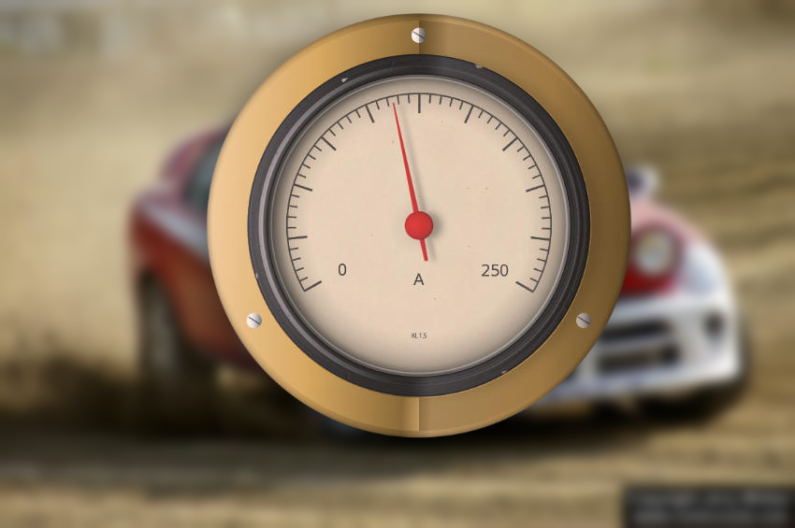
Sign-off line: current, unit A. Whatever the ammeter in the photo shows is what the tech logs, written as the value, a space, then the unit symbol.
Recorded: 112.5 A
